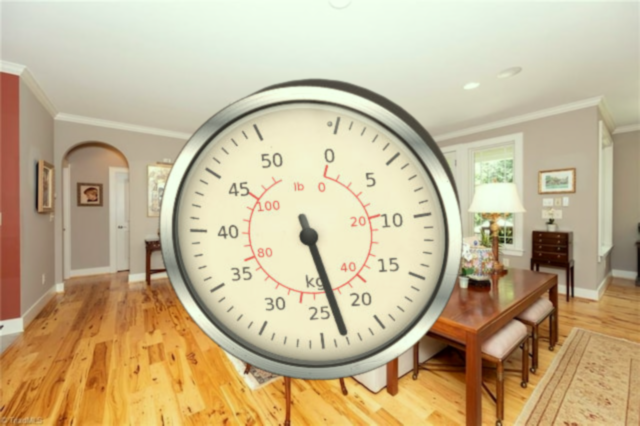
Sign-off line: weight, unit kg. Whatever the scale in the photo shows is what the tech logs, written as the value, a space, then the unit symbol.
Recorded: 23 kg
